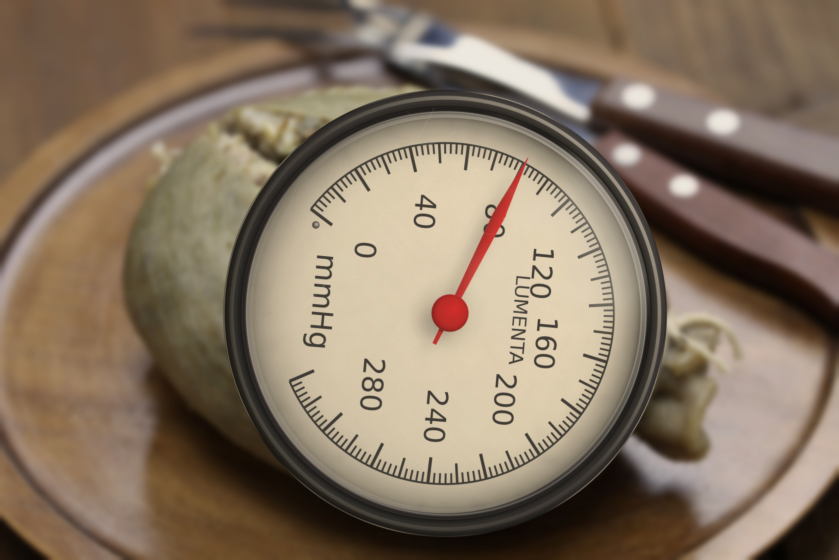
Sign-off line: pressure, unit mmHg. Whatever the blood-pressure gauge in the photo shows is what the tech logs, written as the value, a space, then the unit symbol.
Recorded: 80 mmHg
